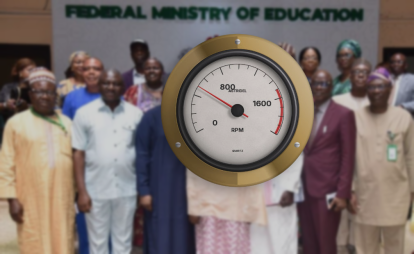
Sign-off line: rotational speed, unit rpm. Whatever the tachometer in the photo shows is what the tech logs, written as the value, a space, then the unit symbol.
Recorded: 500 rpm
